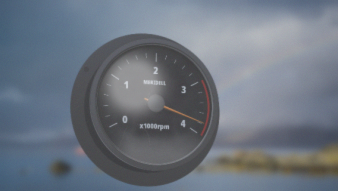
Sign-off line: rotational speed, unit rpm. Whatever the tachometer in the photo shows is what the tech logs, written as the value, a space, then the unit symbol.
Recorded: 3800 rpm
